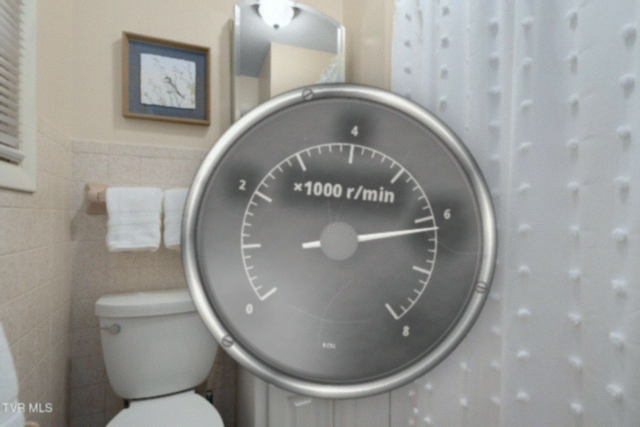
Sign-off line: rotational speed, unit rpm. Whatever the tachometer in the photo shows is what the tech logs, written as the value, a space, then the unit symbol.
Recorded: 6200 rpm
